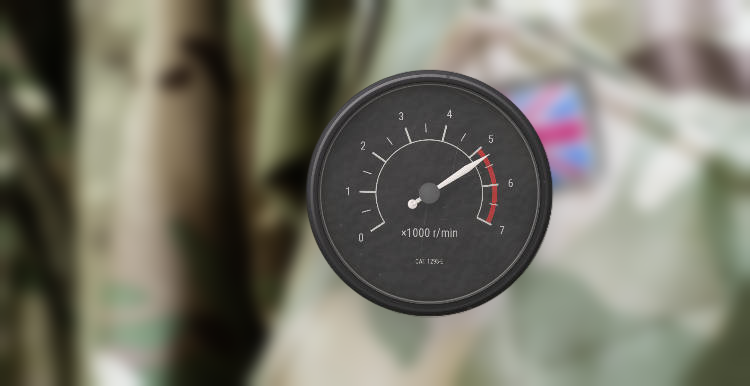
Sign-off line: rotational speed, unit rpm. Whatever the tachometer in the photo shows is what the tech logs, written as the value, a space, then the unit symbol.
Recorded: 5250 rpm
